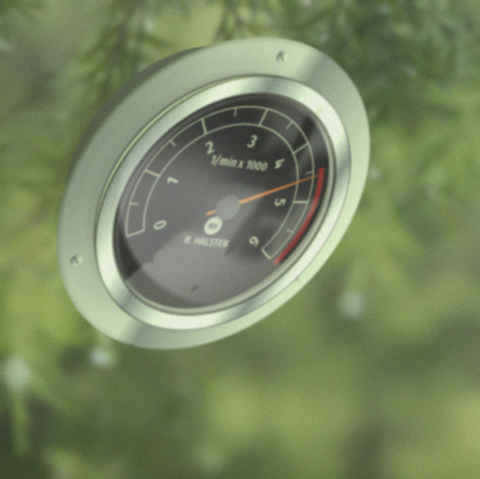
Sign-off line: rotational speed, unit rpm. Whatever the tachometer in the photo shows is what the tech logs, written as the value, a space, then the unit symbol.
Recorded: 4500 rpm
